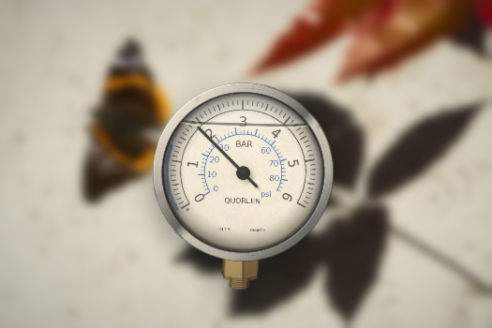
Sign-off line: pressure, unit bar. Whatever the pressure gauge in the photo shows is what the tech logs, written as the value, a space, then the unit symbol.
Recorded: 1.9 bar
